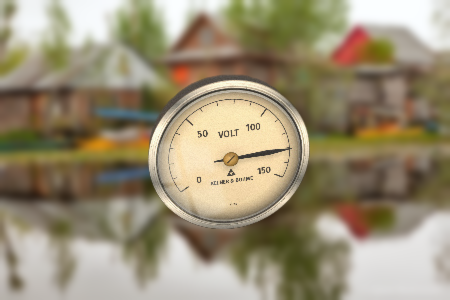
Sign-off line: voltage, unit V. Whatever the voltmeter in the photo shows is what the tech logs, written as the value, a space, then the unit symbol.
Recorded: 130 V
